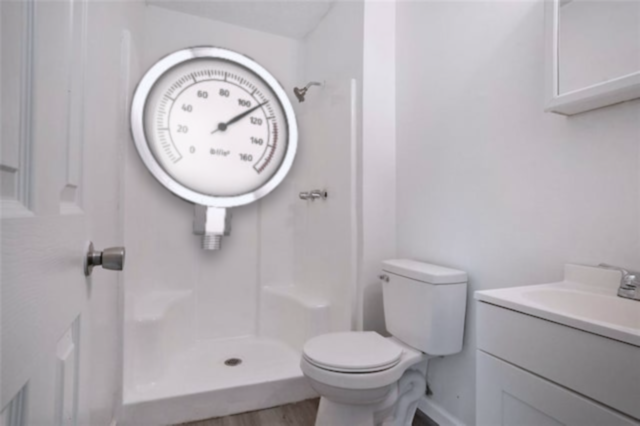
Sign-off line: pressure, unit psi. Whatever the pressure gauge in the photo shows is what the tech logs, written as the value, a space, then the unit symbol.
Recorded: 110 psi
